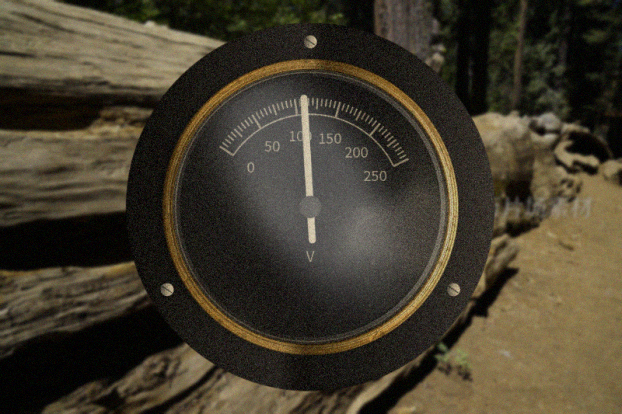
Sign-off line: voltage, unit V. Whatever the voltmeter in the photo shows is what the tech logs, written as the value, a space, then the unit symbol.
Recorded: 110 V
